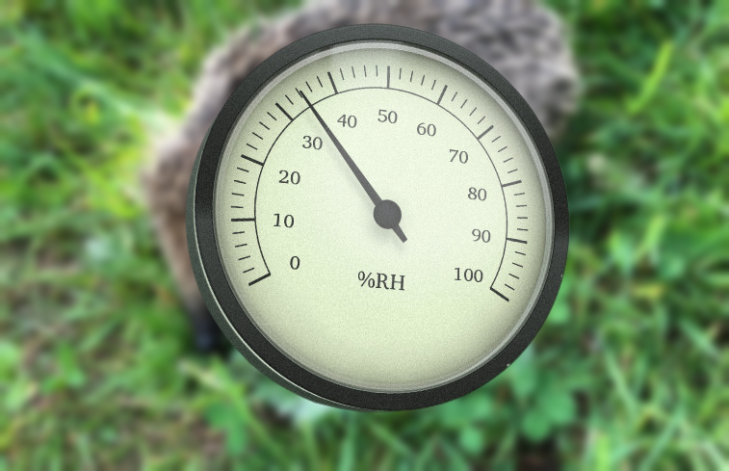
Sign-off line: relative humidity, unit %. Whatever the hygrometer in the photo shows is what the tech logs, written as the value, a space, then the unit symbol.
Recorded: 34 %
